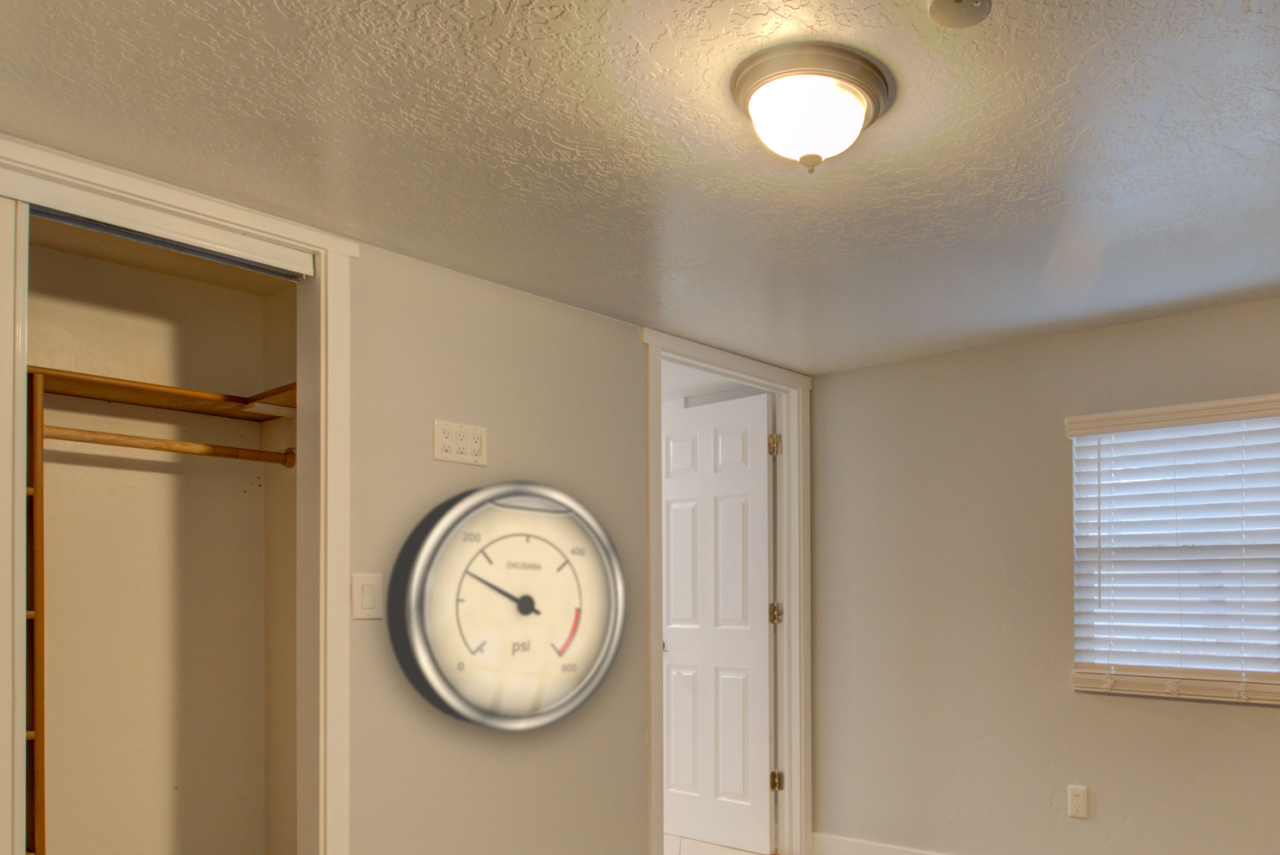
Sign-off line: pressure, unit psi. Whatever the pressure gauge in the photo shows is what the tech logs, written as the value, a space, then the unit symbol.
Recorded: 150 psi
